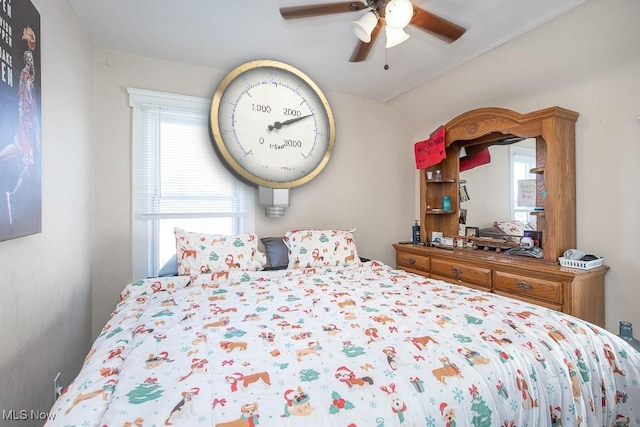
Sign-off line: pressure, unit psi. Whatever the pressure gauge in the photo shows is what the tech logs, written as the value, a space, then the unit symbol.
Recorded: 2250 psi
